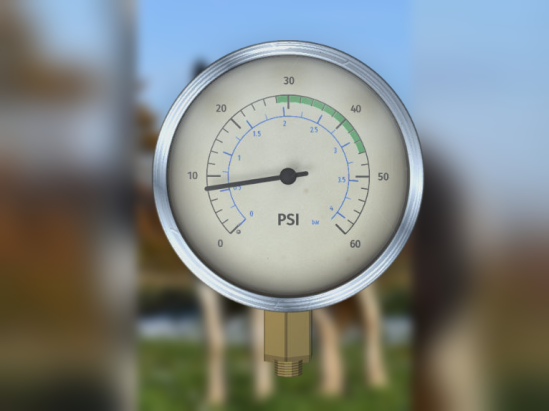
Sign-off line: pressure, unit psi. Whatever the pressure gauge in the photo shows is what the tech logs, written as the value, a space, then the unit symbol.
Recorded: 8 psi
